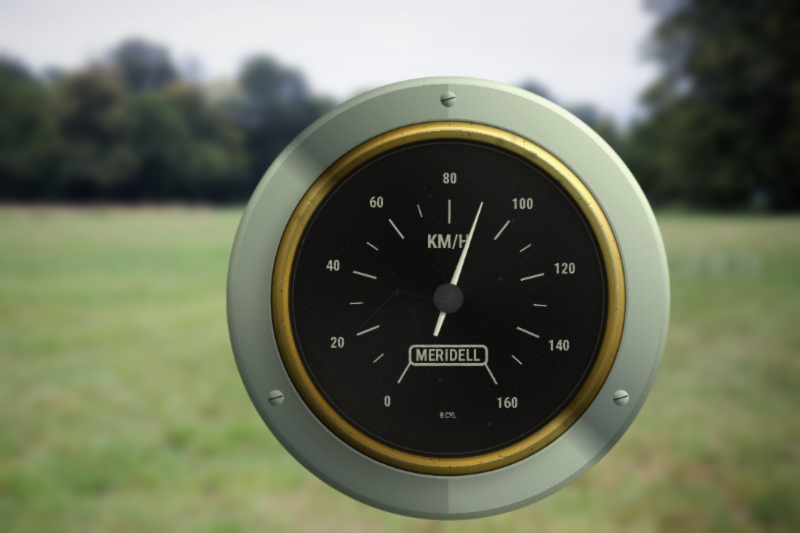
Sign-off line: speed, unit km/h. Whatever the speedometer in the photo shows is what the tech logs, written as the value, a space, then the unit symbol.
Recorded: 90 km/h
